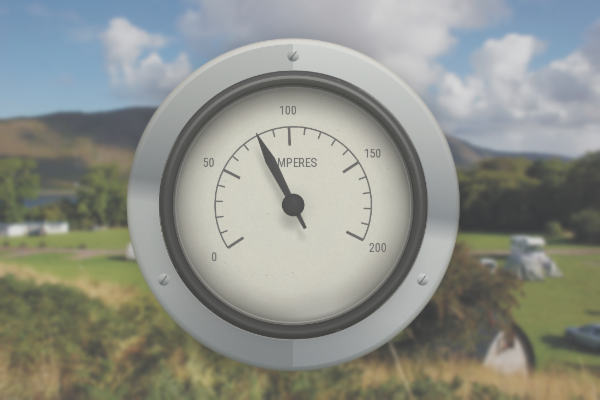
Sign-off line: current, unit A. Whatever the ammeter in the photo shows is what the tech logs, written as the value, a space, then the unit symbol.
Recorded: 80 A
